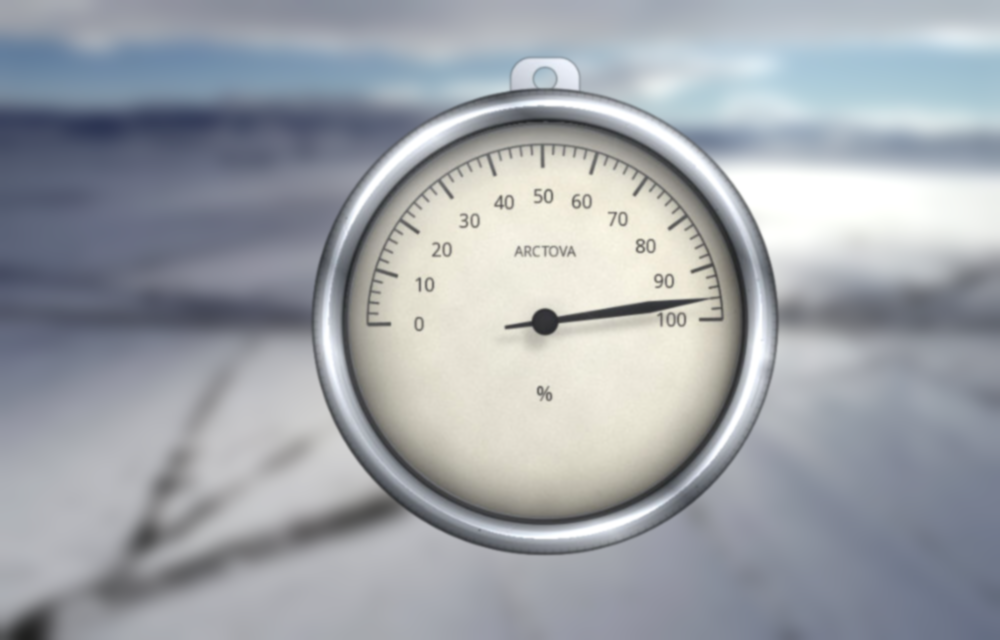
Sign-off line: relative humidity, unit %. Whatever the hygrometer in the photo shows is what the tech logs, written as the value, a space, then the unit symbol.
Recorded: 96 %
